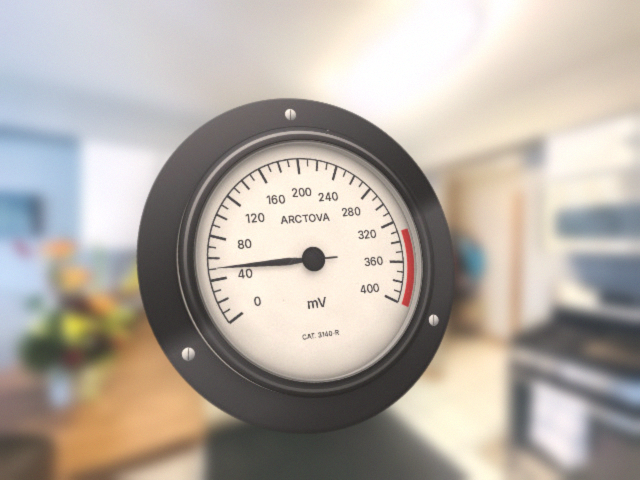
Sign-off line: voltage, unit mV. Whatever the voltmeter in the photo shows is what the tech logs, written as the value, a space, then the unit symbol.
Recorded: 50 mV
